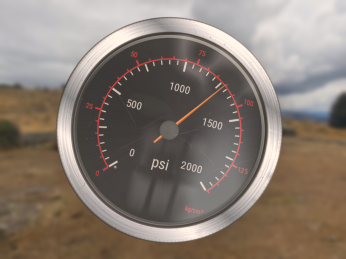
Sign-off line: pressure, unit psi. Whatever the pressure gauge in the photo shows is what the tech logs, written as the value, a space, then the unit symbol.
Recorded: 1275 psi
